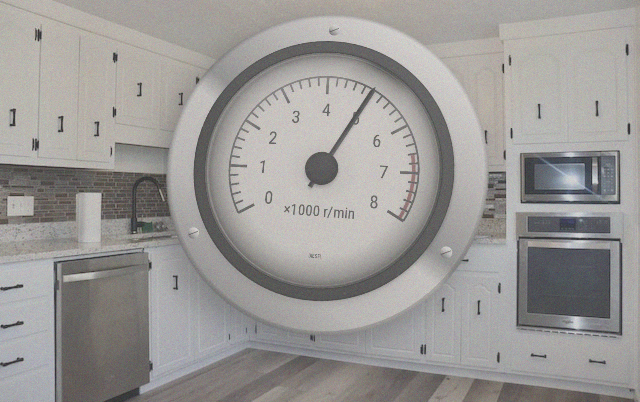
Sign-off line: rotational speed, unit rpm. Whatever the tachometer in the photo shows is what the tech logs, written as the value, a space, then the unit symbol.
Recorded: 5000 rpm
